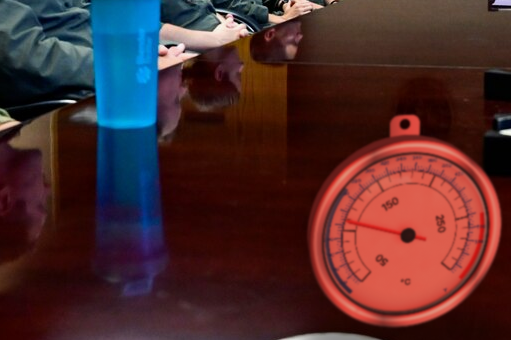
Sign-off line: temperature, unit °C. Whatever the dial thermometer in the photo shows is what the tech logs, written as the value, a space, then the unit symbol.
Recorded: 110 °C
